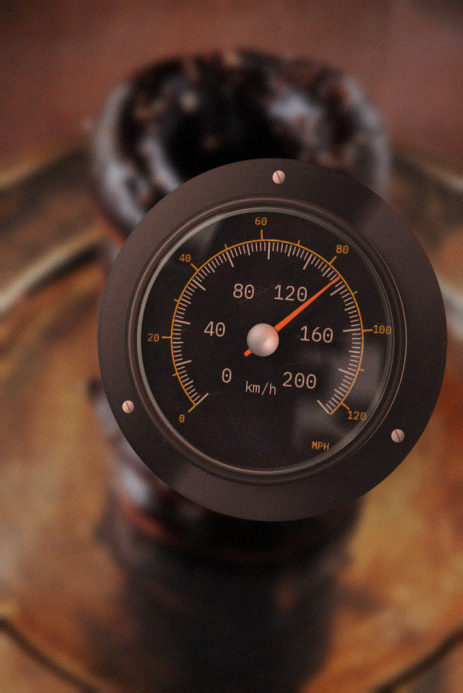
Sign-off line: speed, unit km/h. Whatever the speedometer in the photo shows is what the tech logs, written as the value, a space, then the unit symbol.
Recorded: 136 km/h
